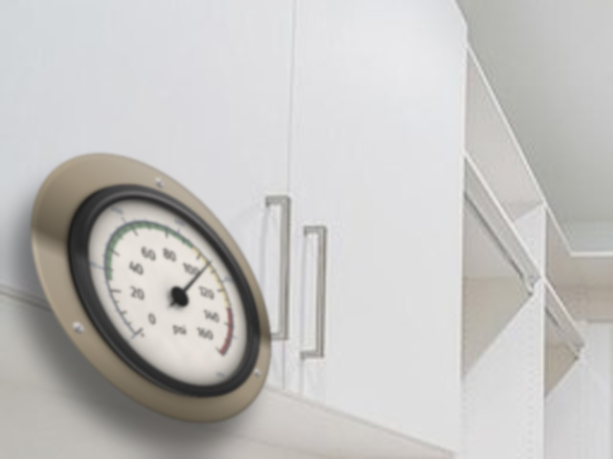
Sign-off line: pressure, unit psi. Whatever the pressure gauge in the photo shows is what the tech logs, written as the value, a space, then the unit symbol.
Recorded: 105 psi
